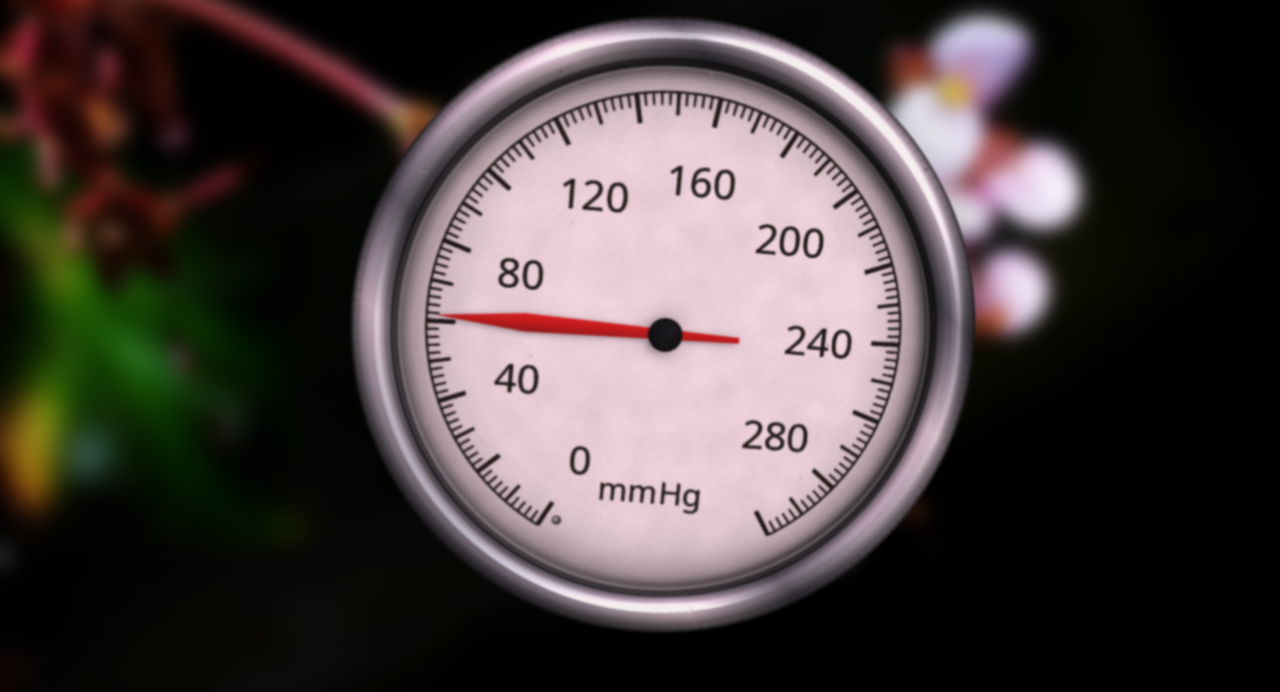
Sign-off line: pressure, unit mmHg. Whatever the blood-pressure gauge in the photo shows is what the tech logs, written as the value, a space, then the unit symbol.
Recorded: 62 mmHg
